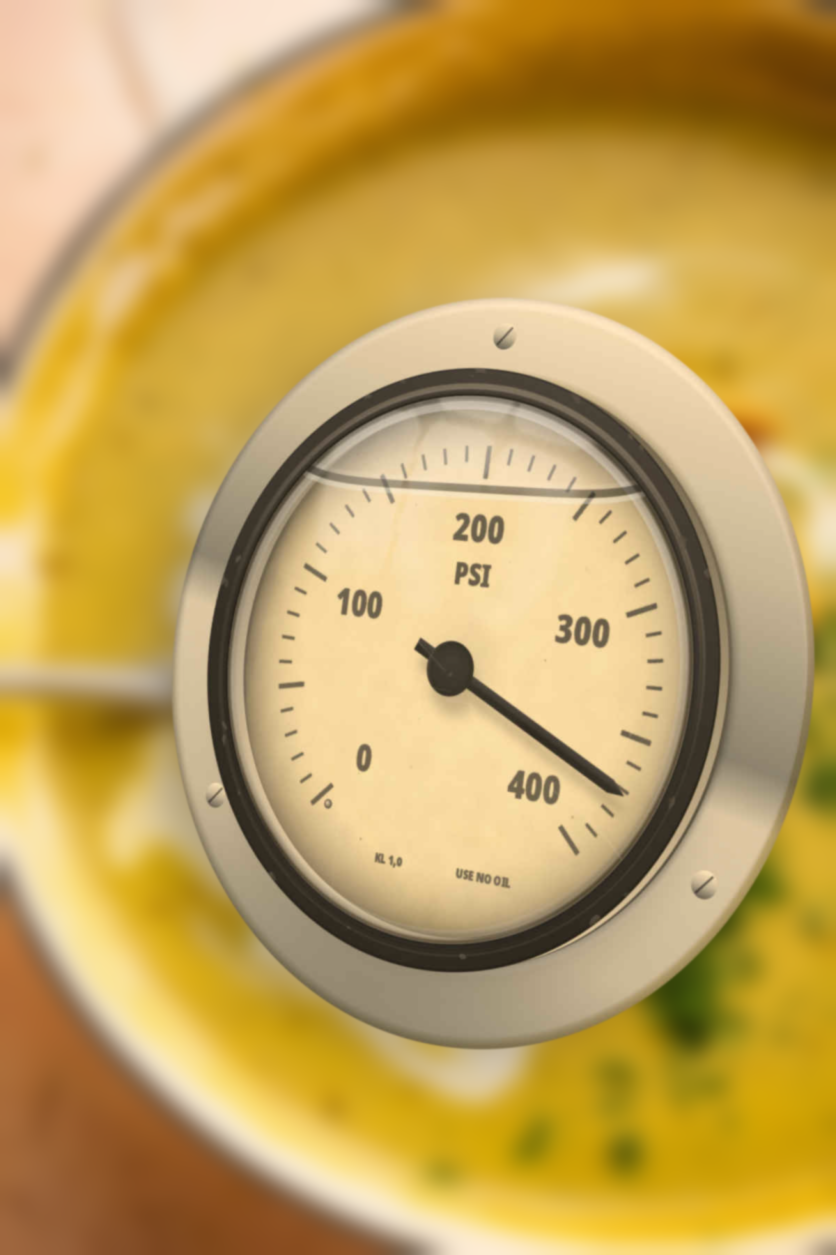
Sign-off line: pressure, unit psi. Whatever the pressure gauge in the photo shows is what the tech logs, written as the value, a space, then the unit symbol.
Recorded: 370 psi
